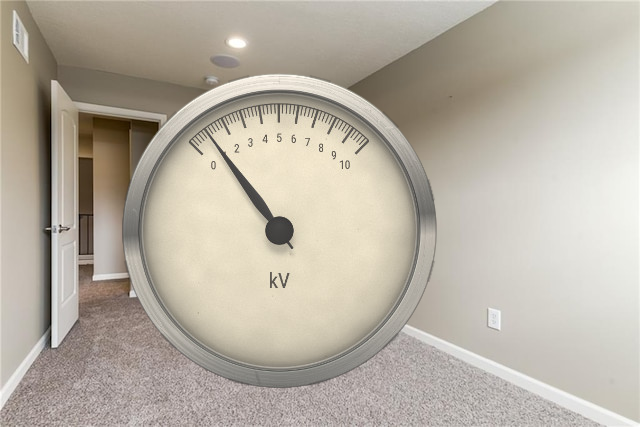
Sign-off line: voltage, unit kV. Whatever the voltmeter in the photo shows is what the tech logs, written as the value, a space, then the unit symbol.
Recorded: 1 kV
